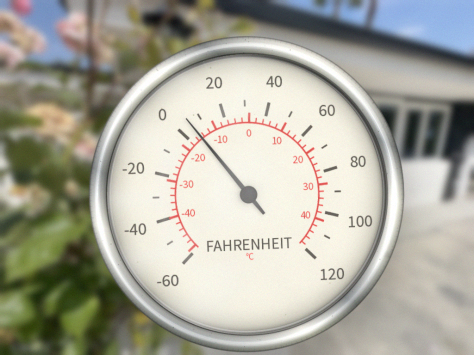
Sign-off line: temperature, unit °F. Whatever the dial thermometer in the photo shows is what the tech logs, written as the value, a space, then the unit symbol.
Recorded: 5 °F
